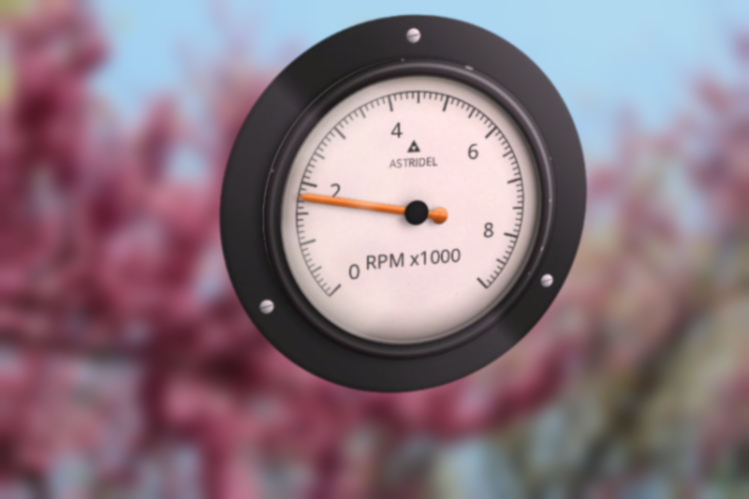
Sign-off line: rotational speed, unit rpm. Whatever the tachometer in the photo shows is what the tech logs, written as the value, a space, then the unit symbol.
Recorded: 1800 rpm
